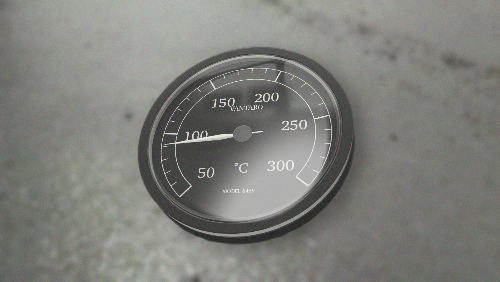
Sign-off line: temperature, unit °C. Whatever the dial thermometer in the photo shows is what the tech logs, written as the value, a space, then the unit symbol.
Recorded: 90 °C
